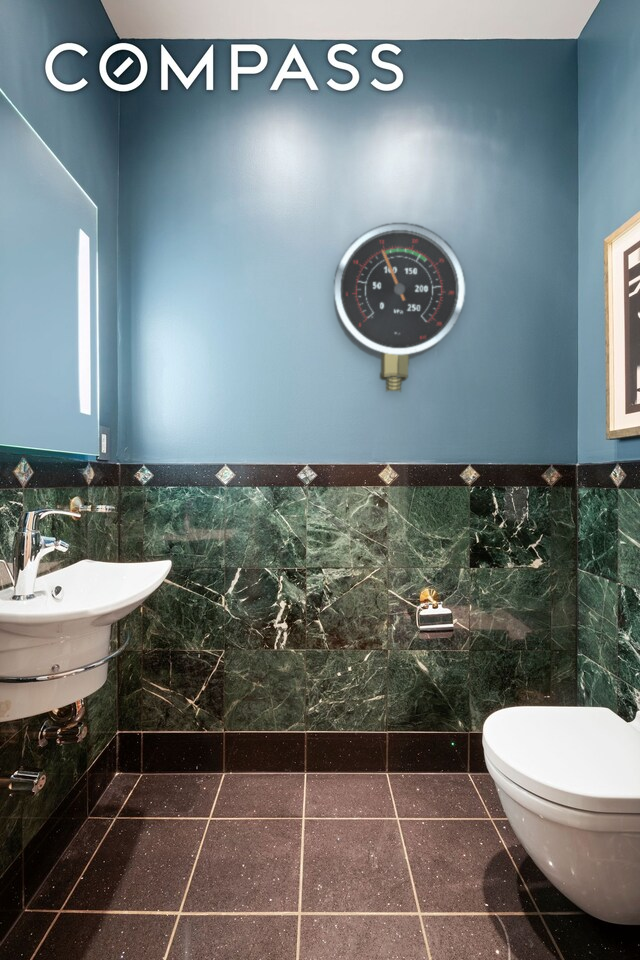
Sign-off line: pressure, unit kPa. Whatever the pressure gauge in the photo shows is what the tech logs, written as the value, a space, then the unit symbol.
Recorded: 100 kPa
